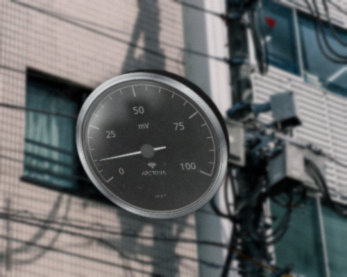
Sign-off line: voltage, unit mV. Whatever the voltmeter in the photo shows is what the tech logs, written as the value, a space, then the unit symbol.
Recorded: 10 mV
